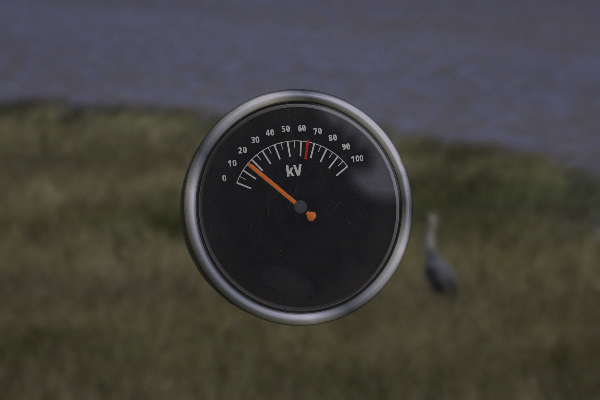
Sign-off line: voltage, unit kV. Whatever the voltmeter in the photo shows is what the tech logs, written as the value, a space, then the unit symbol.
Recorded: 15 kV
